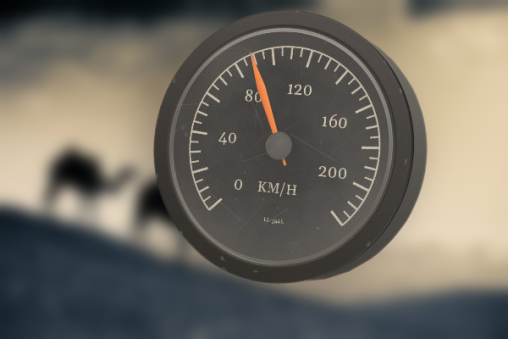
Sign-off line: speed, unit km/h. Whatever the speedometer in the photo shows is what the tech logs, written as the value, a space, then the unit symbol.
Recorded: 90 km/h
